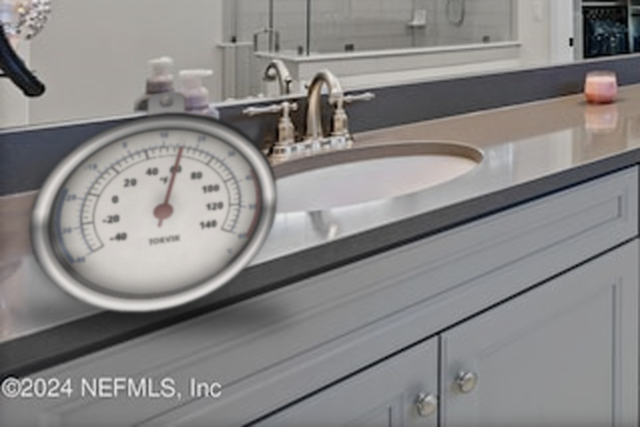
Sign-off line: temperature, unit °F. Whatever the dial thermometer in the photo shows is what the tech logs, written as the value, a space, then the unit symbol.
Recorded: 60 °F
